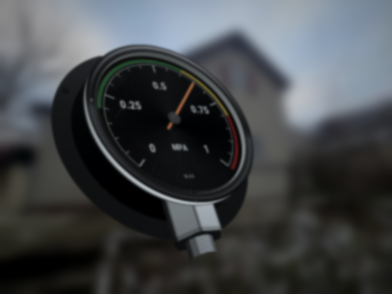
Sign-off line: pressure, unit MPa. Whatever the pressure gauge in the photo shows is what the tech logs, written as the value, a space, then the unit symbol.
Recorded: 0.65 MPa
